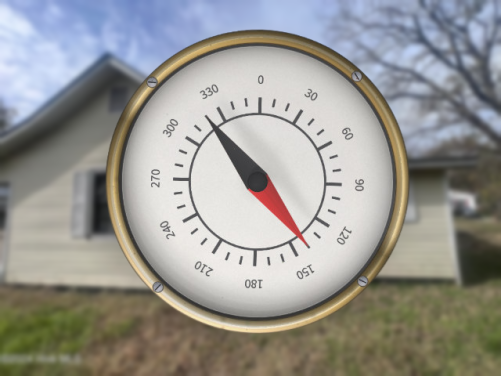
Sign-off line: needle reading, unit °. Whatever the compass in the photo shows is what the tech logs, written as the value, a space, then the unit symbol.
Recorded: 140 °
